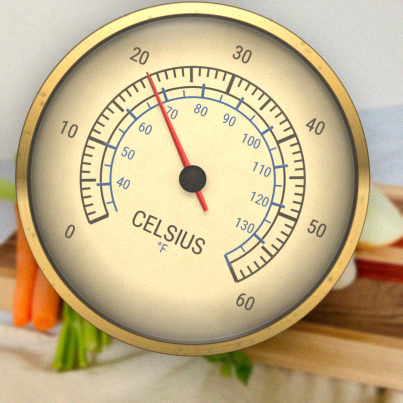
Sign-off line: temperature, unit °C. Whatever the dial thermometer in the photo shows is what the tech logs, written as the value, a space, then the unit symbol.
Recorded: 20 °C
